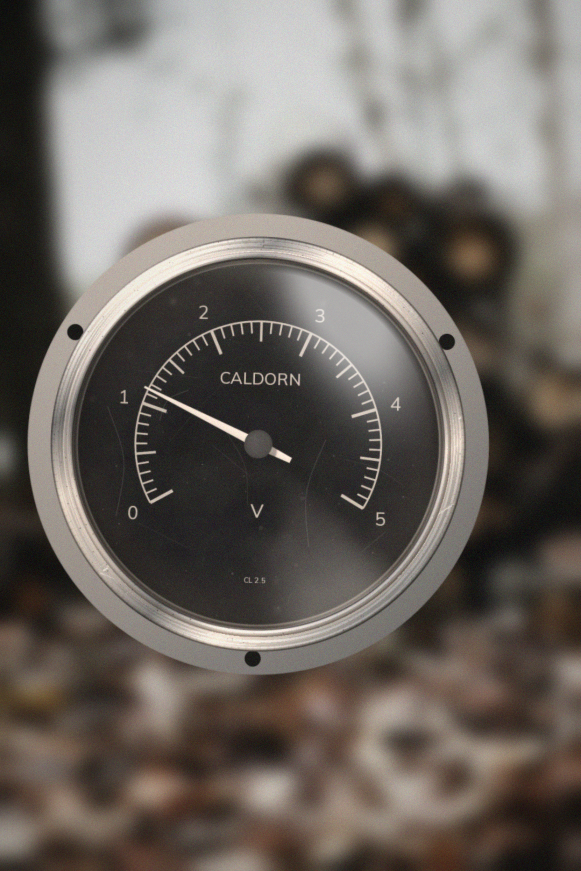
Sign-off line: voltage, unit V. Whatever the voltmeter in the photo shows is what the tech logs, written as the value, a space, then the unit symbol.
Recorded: 1.15 V
